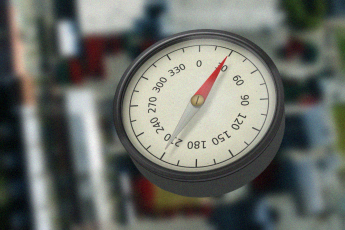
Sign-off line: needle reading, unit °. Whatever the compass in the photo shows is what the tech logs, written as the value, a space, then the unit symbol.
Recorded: 30 °
